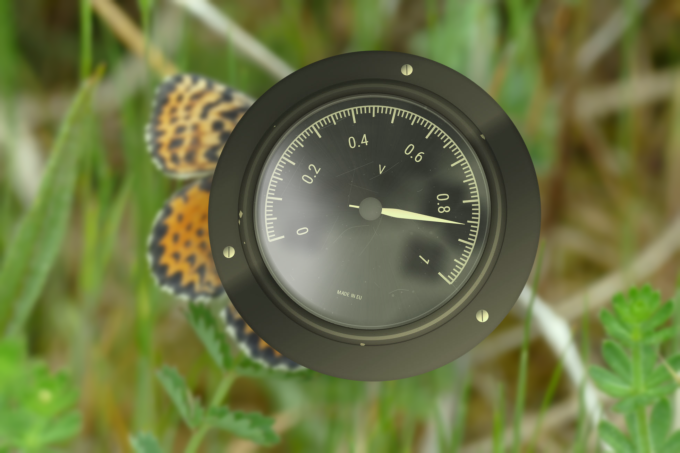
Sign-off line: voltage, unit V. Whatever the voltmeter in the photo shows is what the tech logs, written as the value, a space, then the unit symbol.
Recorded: 0.86 V
